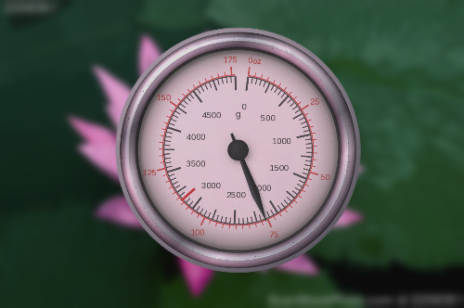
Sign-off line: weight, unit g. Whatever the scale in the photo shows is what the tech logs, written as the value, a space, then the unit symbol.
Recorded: 2150 g
